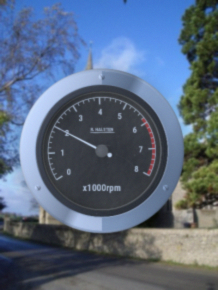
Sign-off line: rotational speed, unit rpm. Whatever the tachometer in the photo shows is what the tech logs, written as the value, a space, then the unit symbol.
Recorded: 2000 rpm
